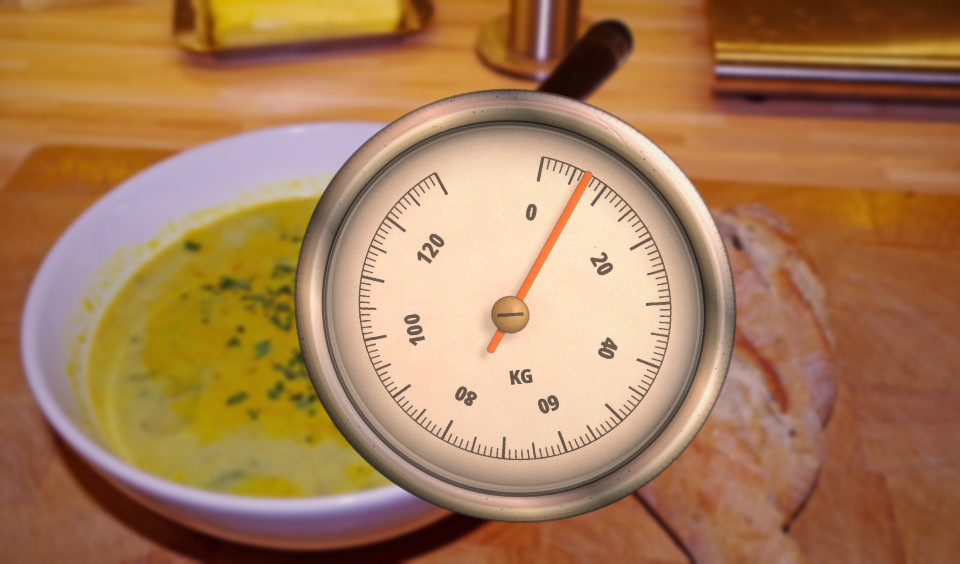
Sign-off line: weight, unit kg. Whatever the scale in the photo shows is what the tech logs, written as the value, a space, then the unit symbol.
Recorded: 7 kg
